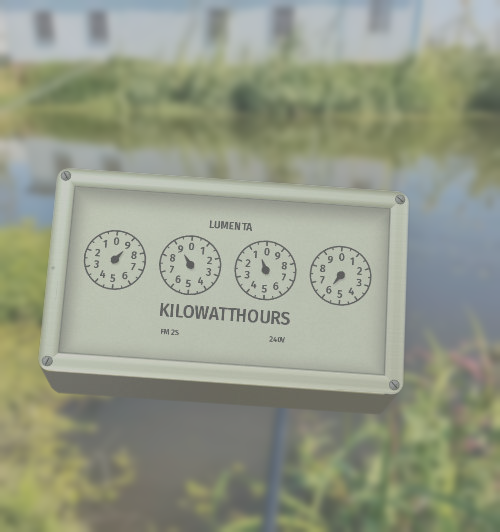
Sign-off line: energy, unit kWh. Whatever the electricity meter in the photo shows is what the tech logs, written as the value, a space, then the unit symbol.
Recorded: 8906 kWh
